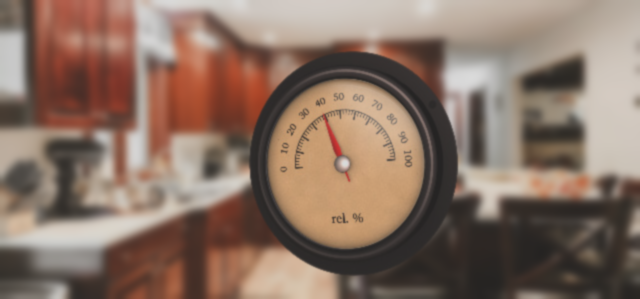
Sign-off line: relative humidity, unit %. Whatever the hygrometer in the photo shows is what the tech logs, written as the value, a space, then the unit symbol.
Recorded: 40 %
